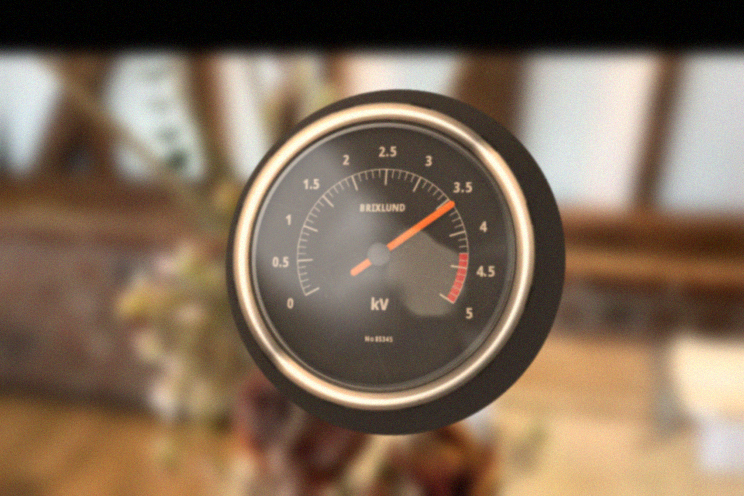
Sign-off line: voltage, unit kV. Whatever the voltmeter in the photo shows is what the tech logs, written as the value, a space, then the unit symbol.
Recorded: 3.6 kV
